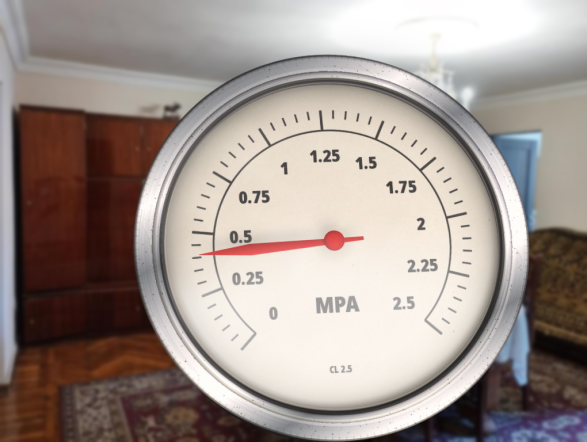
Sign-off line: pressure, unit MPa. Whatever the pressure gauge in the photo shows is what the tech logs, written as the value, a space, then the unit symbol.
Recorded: 0.4 MPa
